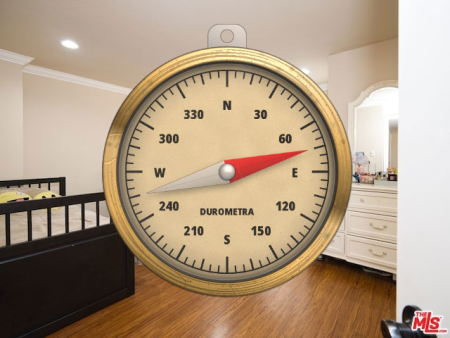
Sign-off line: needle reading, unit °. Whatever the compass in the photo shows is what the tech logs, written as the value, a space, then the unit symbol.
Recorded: 75 °
